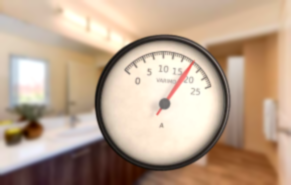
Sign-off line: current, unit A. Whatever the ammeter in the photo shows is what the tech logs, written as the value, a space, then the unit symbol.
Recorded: 17.5 A
